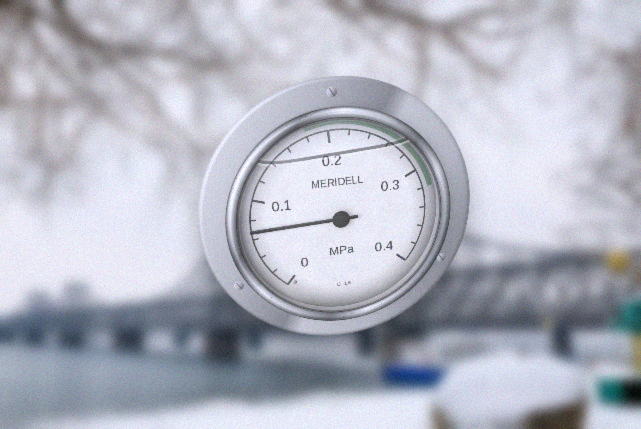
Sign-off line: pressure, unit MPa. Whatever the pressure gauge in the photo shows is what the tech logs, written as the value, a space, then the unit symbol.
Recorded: 0.07 MPa
